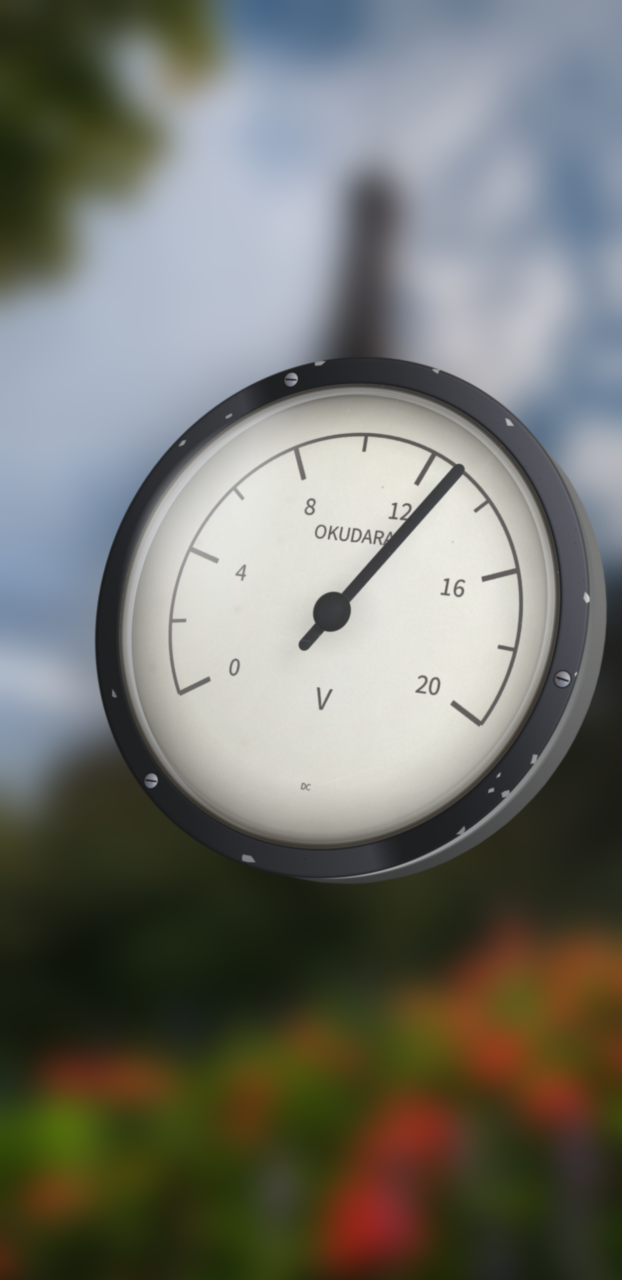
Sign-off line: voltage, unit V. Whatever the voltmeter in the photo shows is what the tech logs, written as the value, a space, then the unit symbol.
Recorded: 13 V
